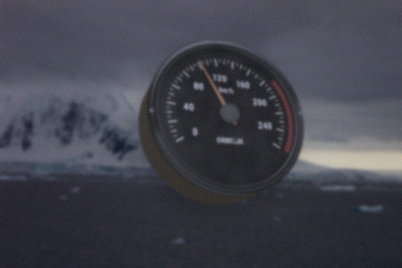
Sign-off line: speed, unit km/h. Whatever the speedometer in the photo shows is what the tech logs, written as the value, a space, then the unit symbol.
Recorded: 100 km/h
